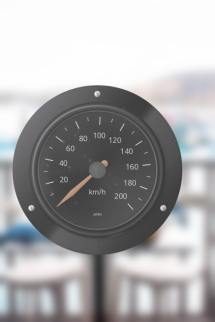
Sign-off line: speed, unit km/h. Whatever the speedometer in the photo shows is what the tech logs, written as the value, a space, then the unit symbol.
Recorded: 0 km/h
